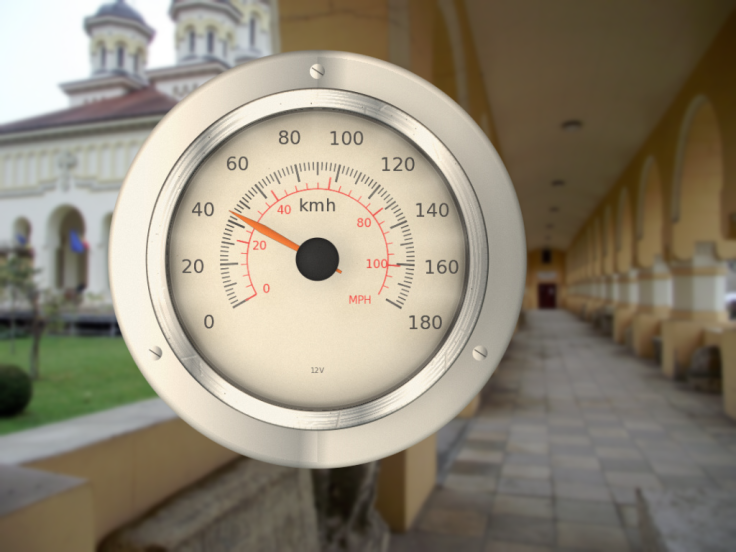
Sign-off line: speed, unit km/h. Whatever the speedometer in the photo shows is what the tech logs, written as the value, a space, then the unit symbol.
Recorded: 44 km/h
